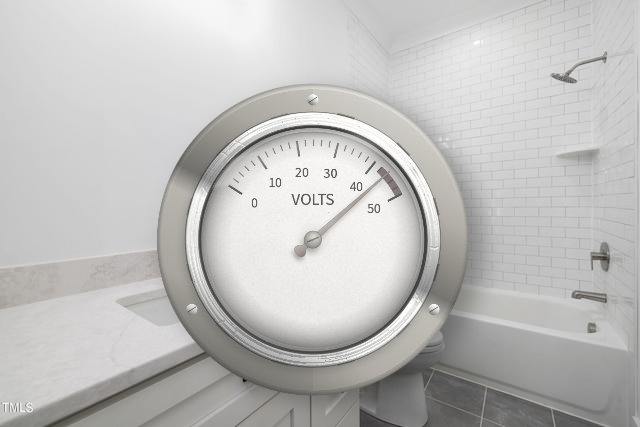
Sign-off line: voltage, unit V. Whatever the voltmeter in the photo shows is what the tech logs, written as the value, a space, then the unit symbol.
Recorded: 44 V
